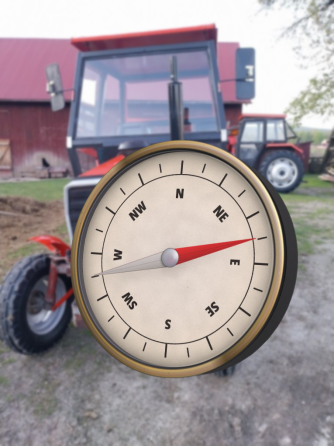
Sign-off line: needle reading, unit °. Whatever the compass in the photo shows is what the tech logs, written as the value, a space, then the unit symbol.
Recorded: 75 °
